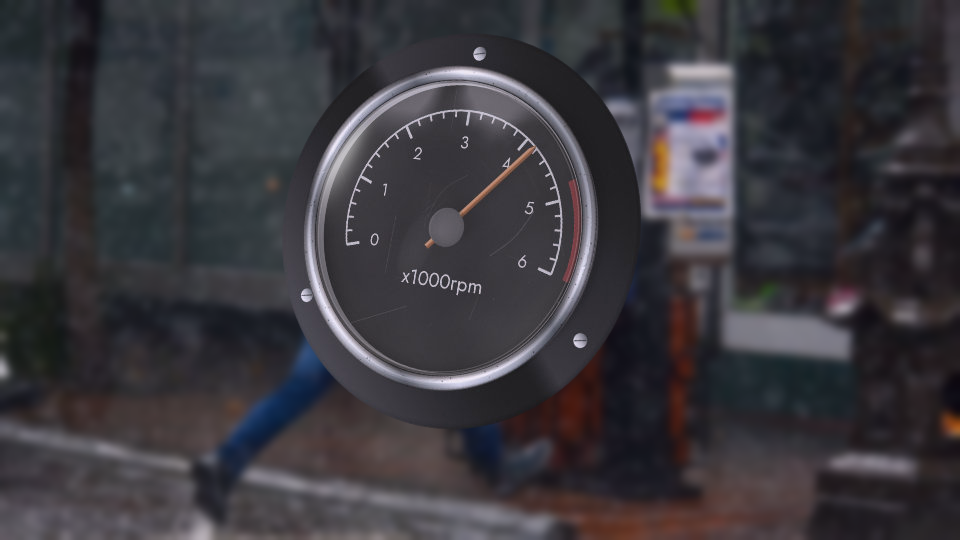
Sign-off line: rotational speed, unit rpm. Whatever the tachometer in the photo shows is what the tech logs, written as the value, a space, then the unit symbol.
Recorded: 4200 rpm
